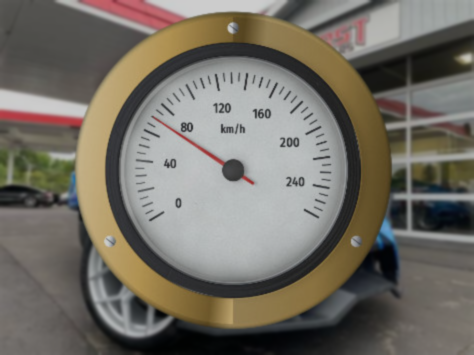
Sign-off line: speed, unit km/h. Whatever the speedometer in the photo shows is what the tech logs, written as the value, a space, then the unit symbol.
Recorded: 70 km/h
